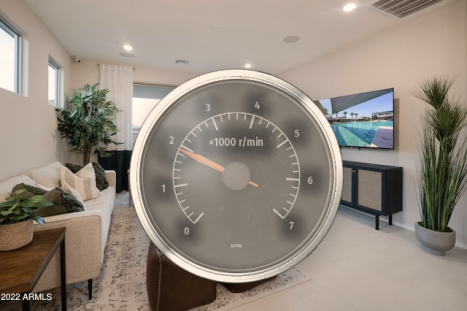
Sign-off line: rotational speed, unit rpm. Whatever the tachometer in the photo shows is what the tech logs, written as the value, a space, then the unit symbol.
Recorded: 1900 rpm
